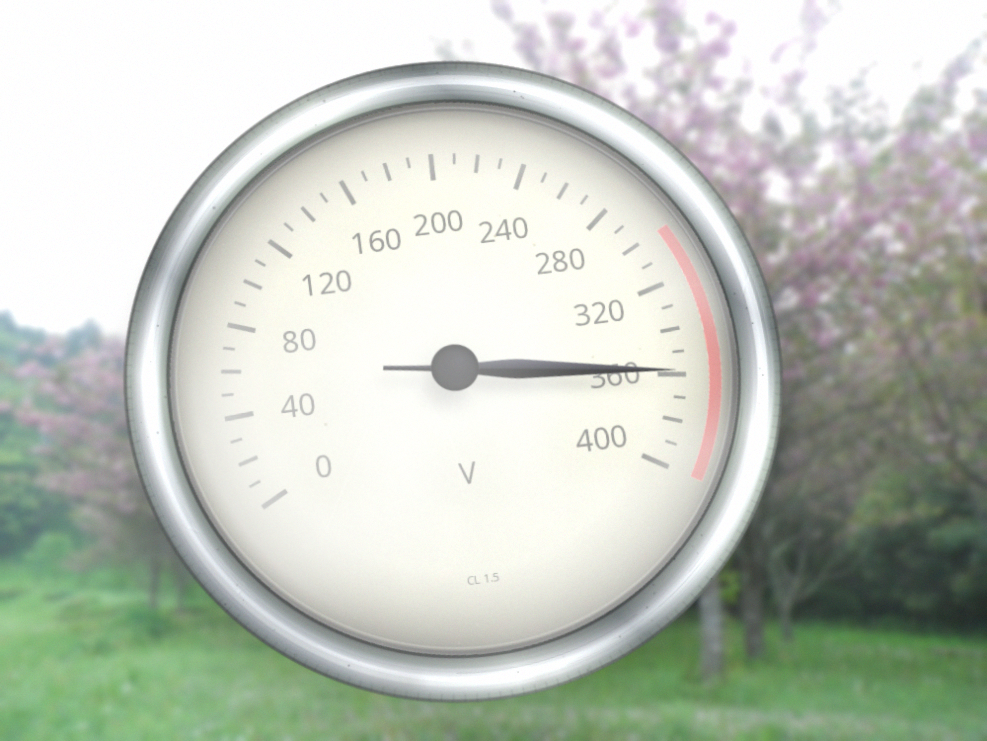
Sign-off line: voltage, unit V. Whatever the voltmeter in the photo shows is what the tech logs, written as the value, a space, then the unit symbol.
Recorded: 360 V
